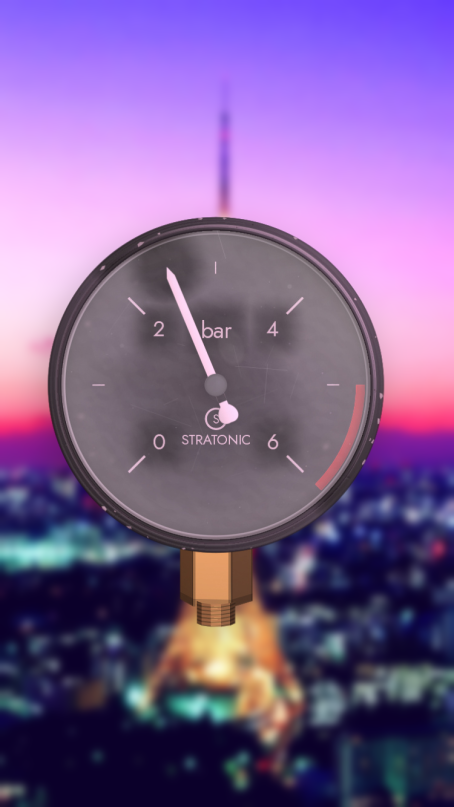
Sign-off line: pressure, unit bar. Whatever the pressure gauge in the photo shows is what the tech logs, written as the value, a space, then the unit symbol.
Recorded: 2.5 bar
